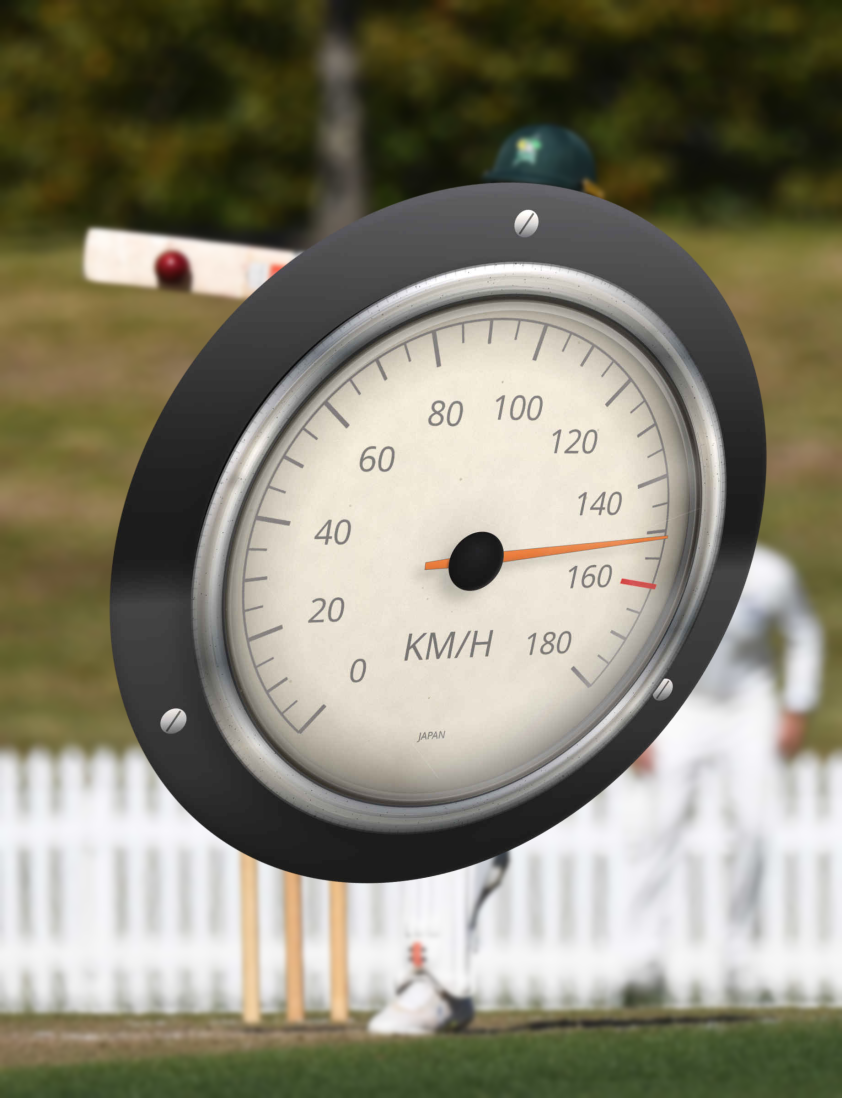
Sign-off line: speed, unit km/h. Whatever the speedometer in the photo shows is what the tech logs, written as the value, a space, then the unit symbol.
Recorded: 150 km/h
